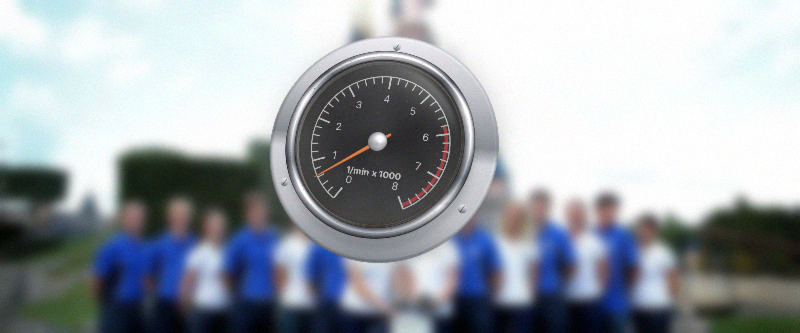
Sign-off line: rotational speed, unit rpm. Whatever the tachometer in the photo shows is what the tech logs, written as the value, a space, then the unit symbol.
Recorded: 600 rpm
